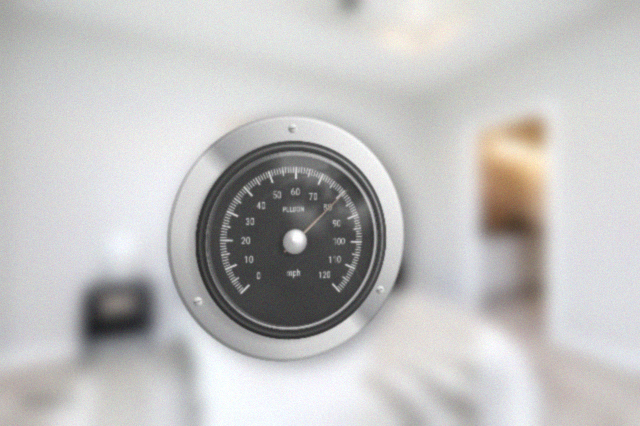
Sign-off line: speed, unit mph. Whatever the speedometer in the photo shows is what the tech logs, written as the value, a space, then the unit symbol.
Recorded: 80 mph
